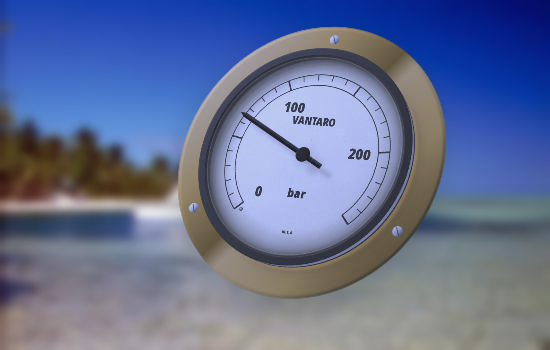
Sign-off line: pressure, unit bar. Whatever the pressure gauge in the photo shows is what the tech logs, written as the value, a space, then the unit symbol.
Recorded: 65 bar
